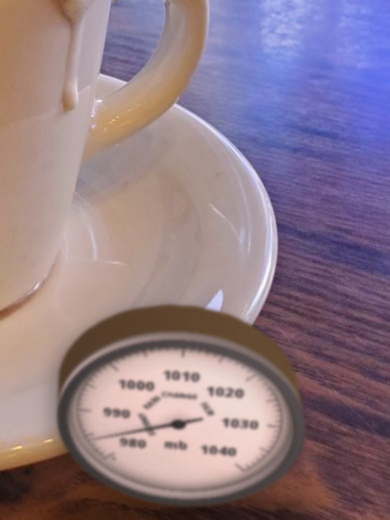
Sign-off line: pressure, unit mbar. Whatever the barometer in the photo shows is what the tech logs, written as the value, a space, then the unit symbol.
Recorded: 985 mbar
